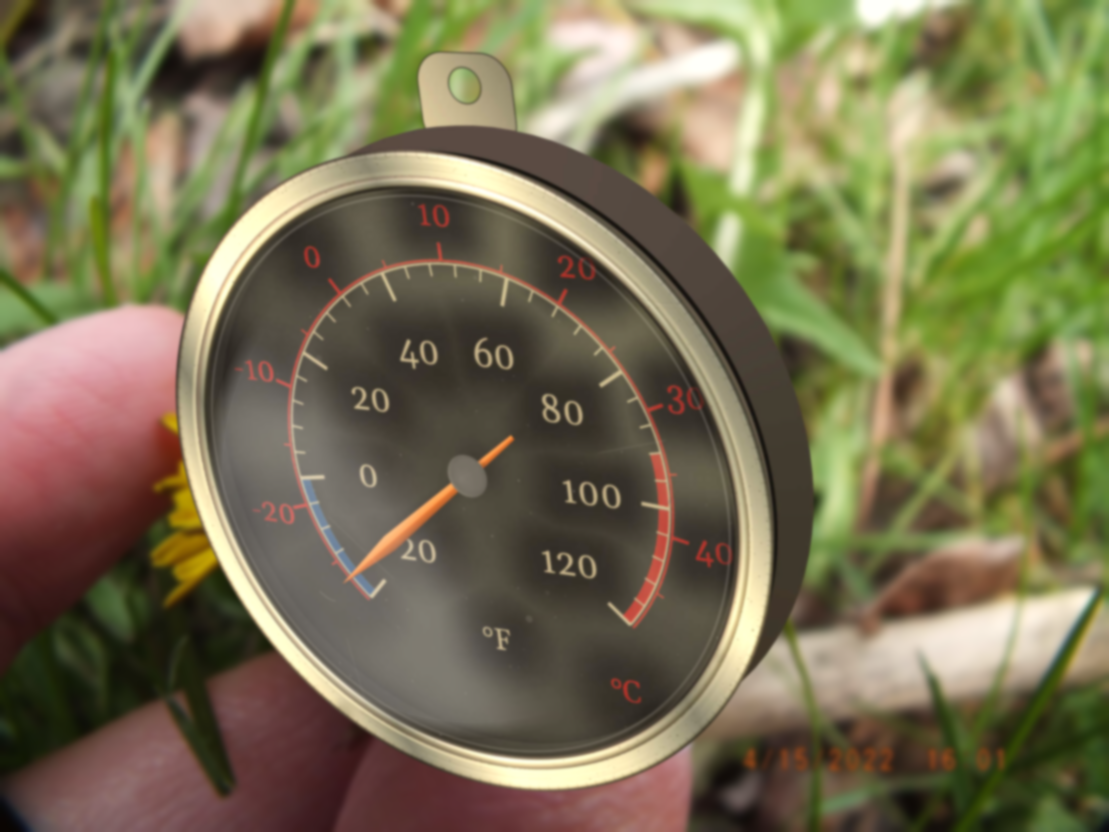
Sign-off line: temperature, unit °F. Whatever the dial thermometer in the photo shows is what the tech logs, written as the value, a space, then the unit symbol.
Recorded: -16 °F
